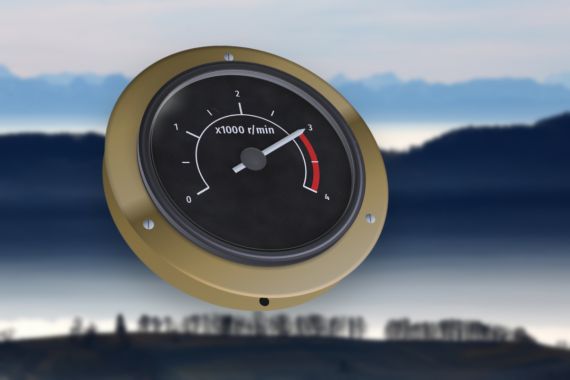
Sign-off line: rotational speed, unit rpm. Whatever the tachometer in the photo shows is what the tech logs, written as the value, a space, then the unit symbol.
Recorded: 3000 rpm
